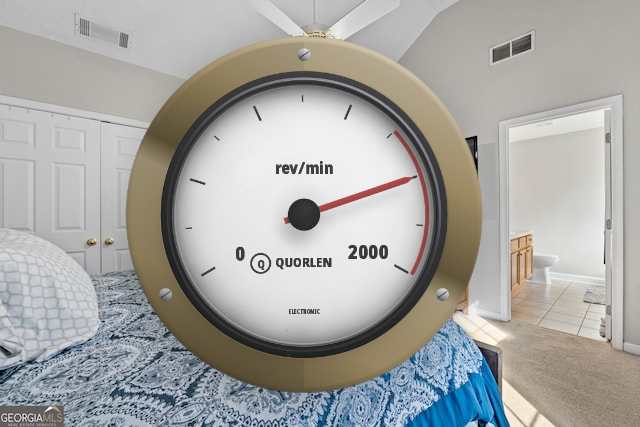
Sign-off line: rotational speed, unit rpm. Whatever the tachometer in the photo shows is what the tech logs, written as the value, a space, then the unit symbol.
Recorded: 1600 rpm
